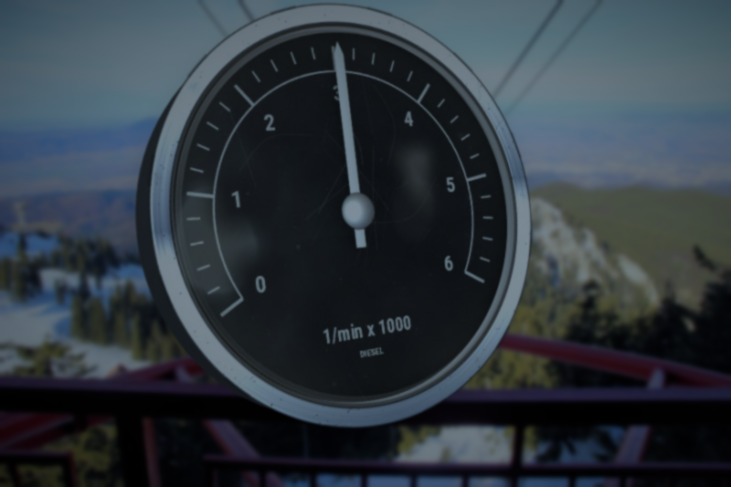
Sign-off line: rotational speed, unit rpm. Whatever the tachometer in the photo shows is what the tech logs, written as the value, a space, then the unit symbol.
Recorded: 3000 rpm
